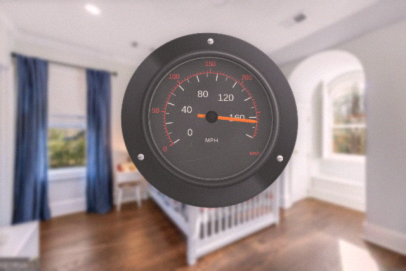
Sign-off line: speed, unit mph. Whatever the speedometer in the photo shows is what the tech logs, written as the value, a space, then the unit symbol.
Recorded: 165 mph
